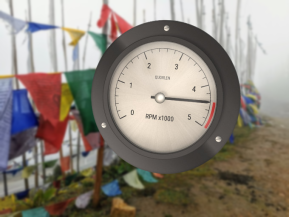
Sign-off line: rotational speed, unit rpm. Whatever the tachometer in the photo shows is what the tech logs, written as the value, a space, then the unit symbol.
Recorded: 4400 rpm
